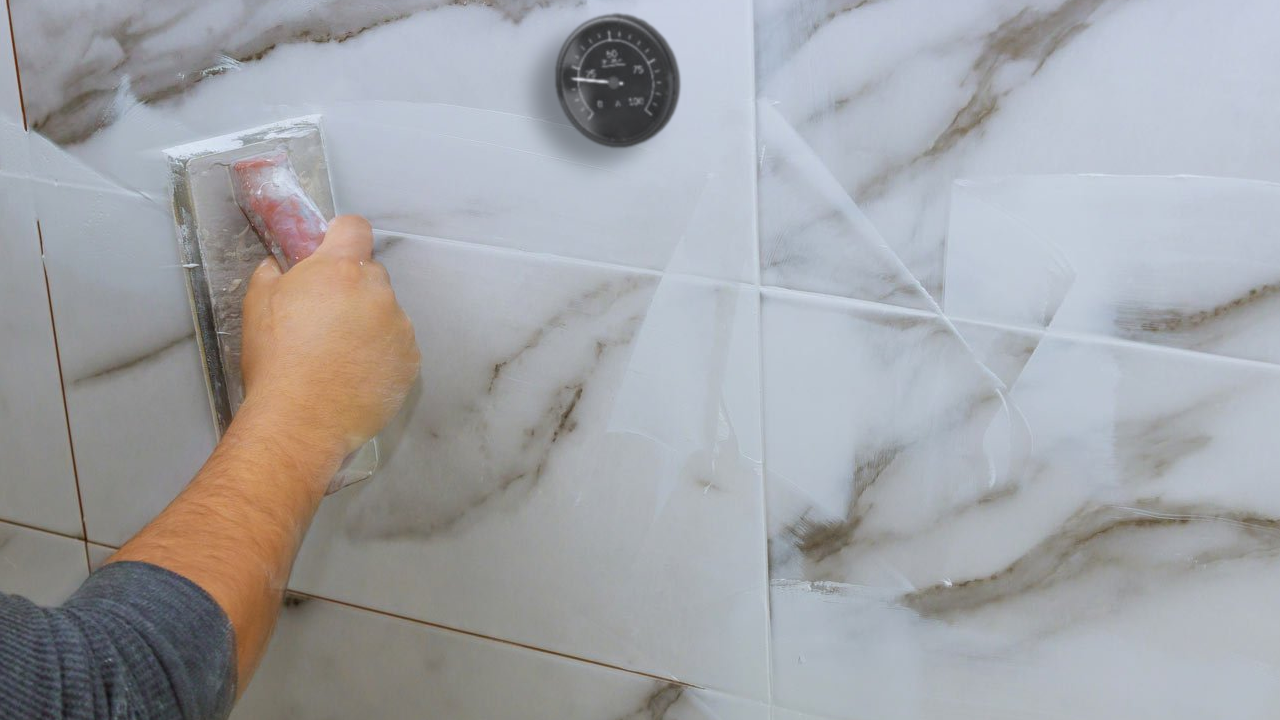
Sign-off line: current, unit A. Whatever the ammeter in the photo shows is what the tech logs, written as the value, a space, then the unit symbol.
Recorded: 20 A
